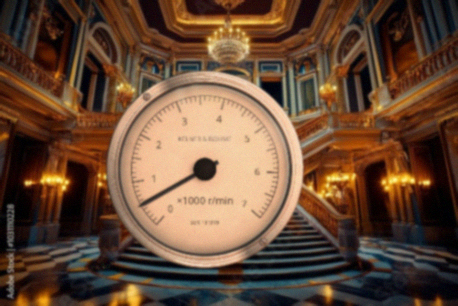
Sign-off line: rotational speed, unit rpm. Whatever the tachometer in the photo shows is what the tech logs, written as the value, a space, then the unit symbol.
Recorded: 500 rpm
